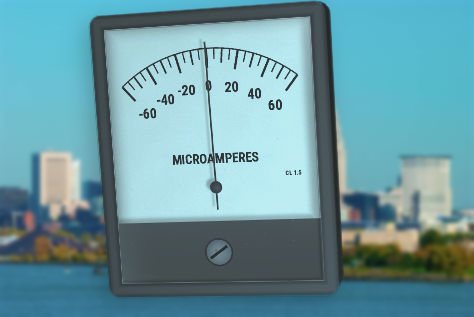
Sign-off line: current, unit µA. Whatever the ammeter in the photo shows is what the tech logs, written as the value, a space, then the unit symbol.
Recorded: 0 µA
